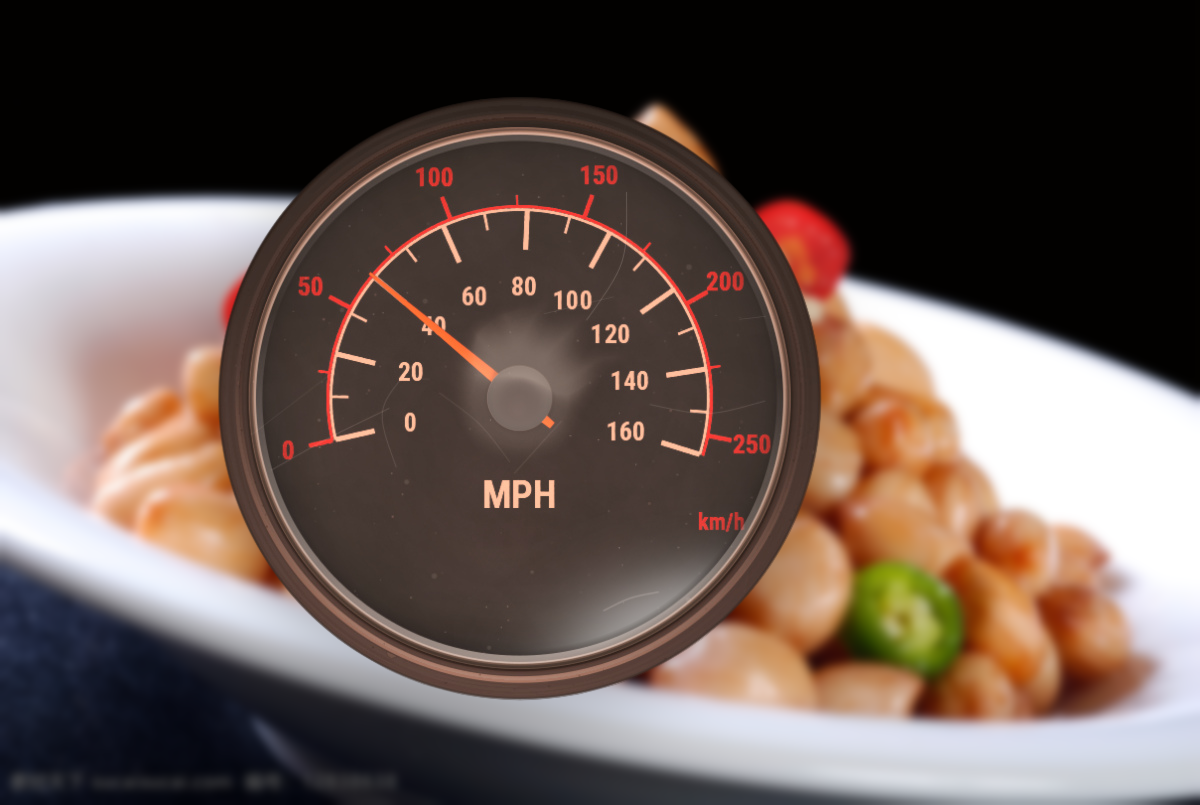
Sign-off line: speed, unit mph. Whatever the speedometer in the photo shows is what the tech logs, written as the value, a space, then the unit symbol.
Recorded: 40 mph
